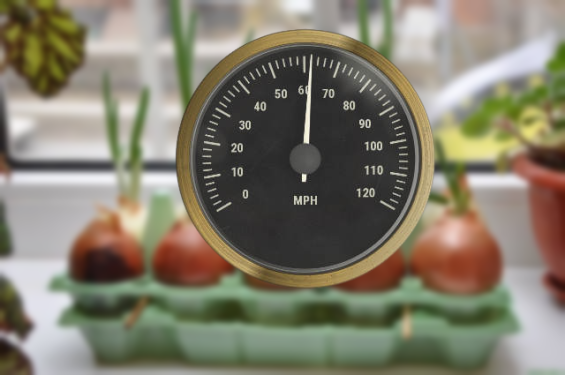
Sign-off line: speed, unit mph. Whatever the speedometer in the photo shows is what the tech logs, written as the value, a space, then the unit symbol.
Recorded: 62 mph
